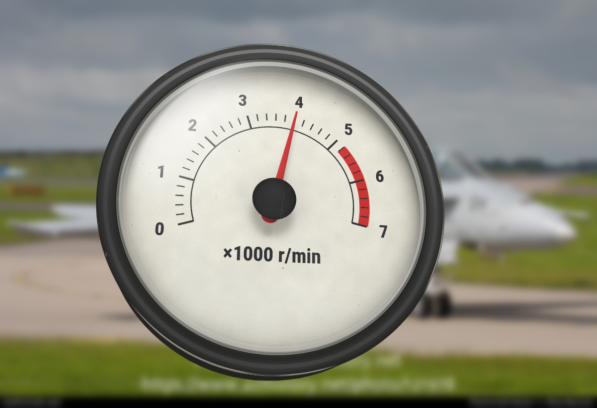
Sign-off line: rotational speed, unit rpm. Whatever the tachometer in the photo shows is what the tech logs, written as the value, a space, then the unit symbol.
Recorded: 4000 rpm
